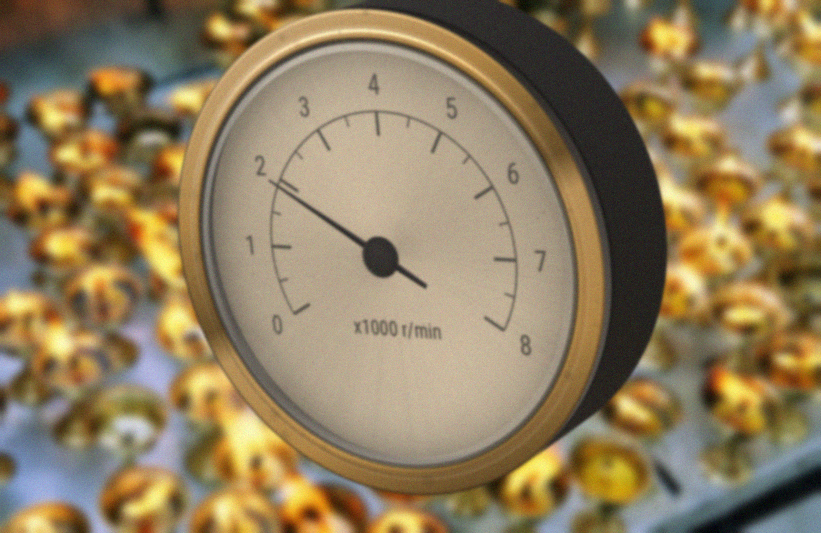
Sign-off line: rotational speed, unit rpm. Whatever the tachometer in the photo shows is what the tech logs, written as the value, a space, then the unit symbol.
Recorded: 2000 rpm
